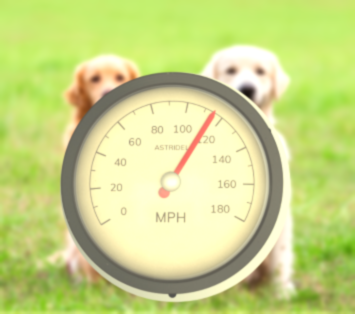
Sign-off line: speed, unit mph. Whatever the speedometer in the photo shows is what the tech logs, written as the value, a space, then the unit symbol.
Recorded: 115 mph
